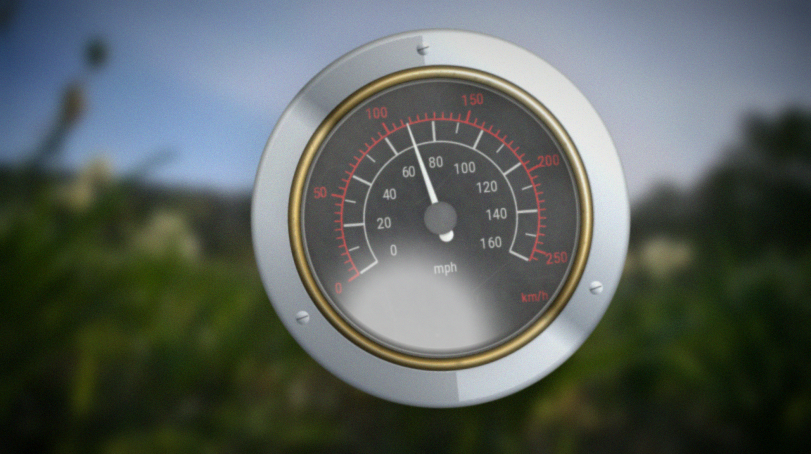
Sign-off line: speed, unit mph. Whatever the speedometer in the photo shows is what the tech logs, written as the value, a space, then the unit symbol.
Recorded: 70 mph
